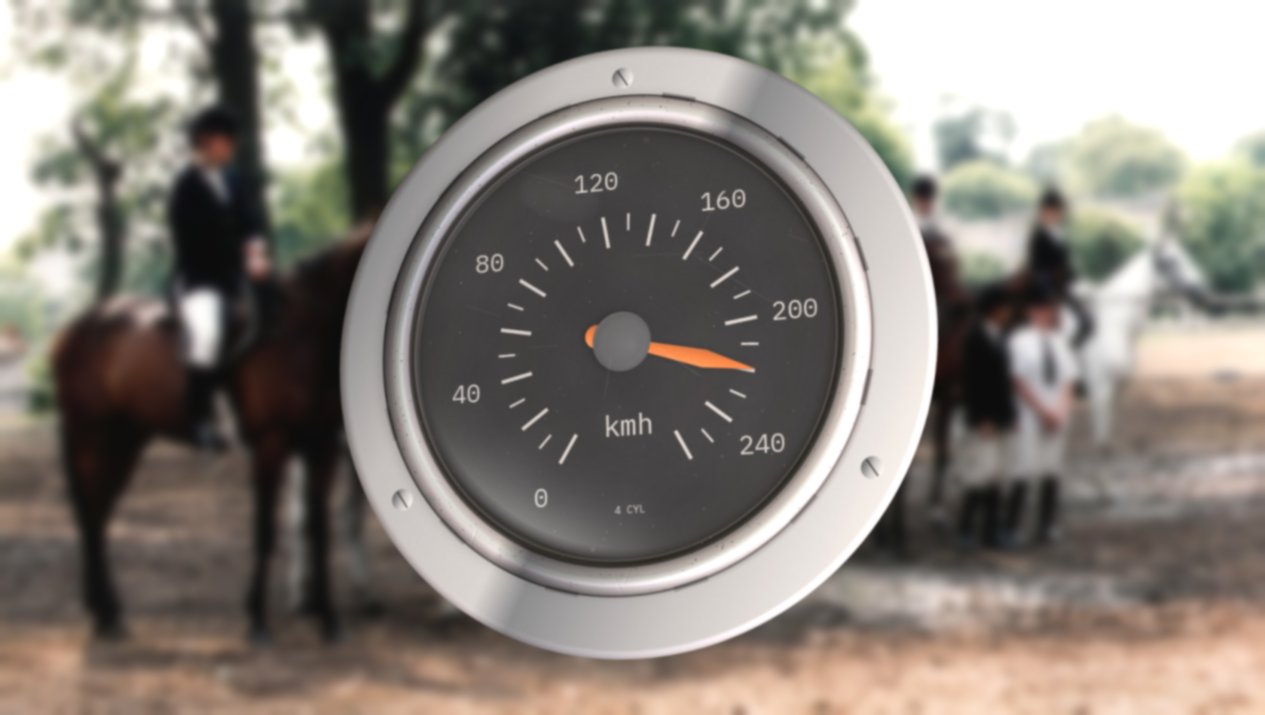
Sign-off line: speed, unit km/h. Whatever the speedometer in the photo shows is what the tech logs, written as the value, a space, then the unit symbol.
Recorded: 220 km/h
